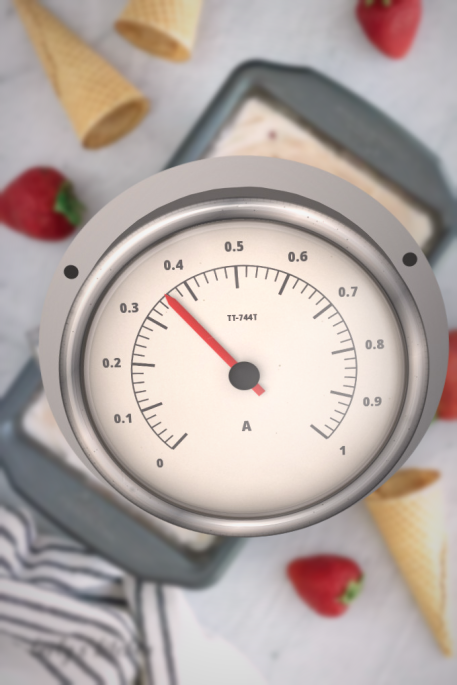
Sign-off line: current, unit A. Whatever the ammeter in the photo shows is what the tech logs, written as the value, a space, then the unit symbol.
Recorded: 0.36 A
